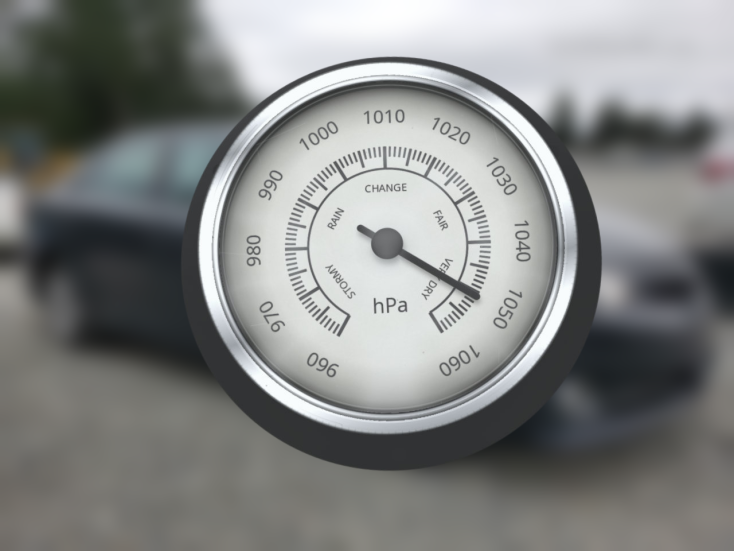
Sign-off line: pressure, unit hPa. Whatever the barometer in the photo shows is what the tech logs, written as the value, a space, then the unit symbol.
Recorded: 1051 hPa
